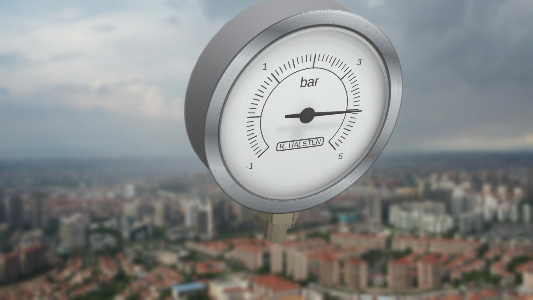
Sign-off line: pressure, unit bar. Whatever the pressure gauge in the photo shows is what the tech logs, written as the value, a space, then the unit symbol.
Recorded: 4 bar
